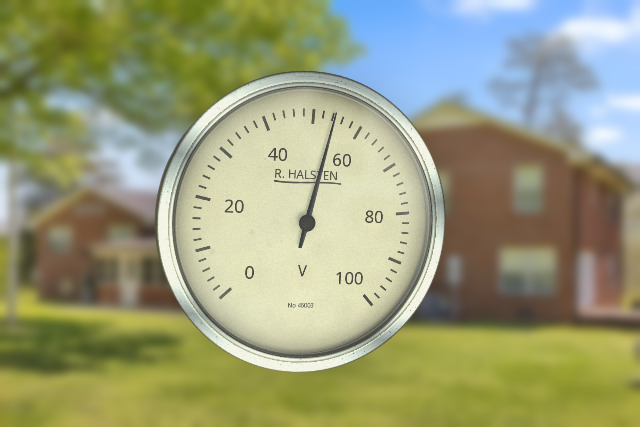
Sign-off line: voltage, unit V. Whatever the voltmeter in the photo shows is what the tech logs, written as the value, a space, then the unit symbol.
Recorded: 54 V
